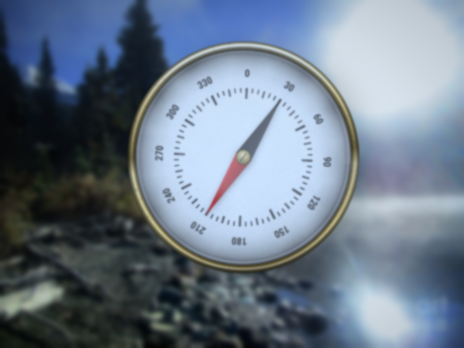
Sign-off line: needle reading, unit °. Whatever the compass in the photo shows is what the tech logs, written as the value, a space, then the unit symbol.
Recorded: 210 °
